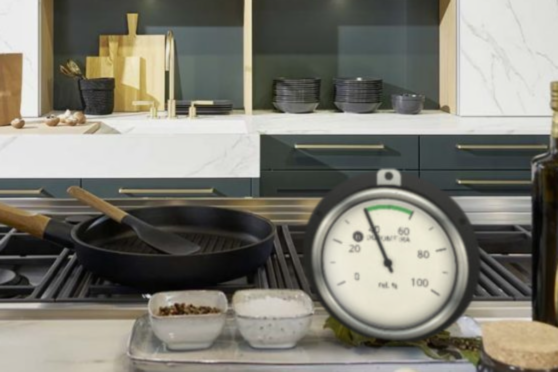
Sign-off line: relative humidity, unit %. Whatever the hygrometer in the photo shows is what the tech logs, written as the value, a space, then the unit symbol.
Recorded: 40 %
